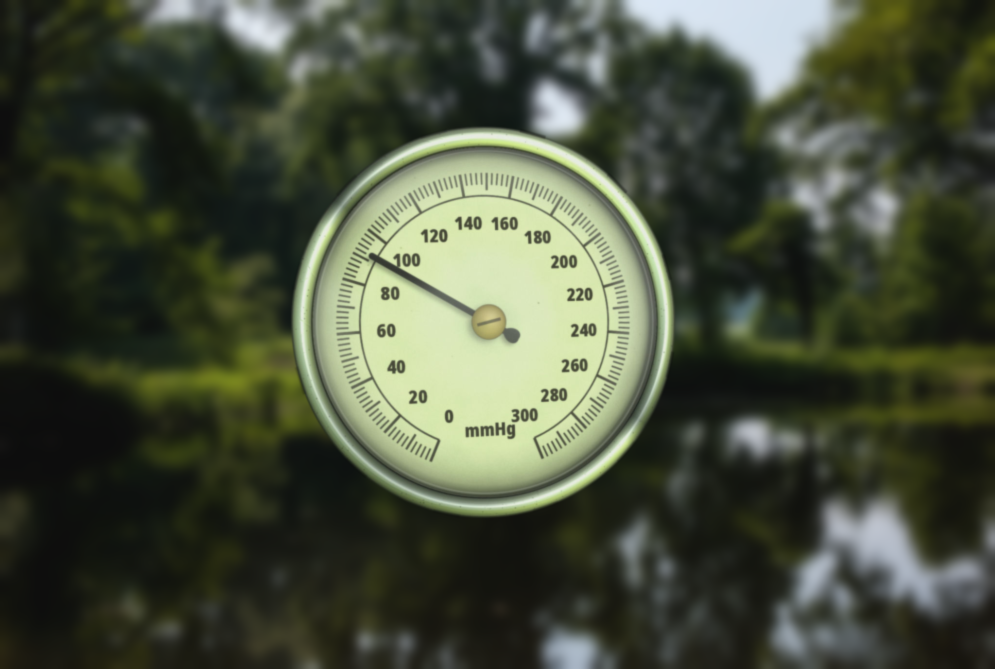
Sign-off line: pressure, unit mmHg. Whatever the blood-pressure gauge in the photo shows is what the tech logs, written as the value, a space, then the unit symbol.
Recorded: 92 mmHg
